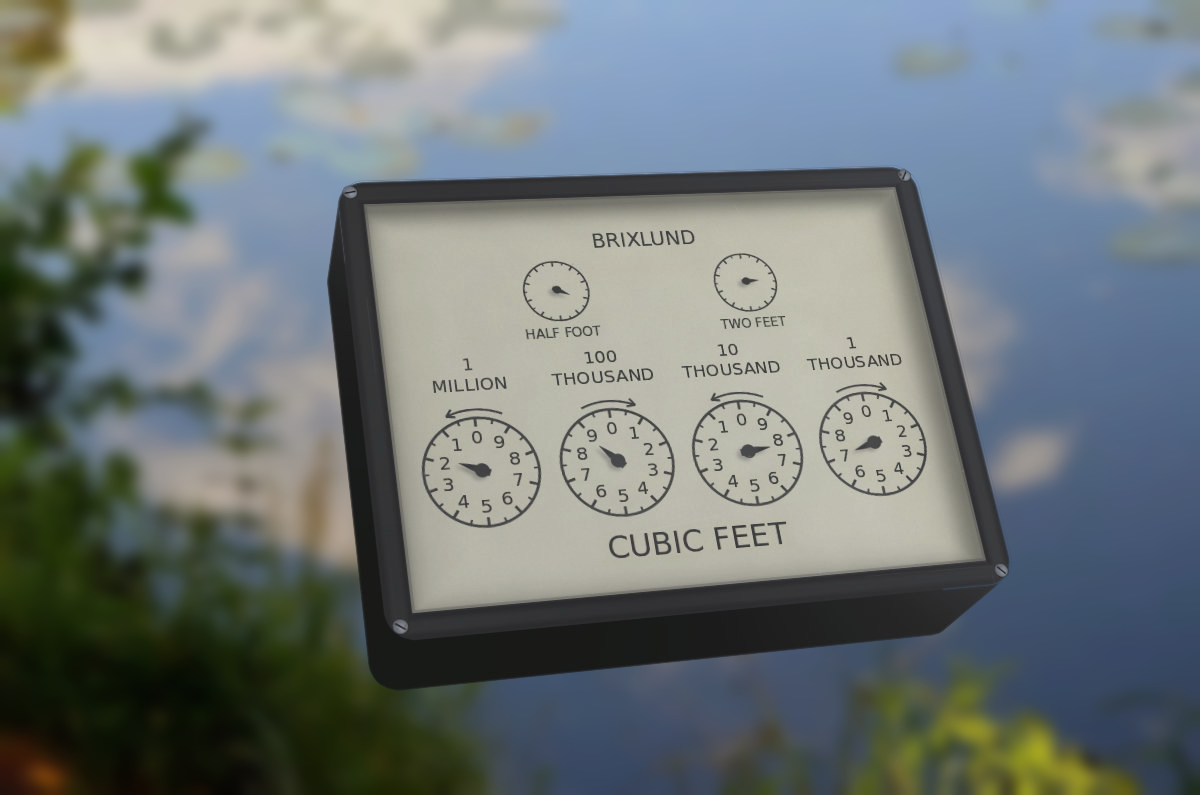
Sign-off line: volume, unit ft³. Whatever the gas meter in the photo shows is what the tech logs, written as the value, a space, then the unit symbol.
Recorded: 187700 ft³
